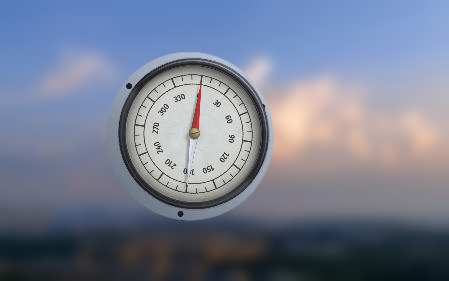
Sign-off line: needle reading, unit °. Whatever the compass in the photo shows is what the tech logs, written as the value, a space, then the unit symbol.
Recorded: 0 °
